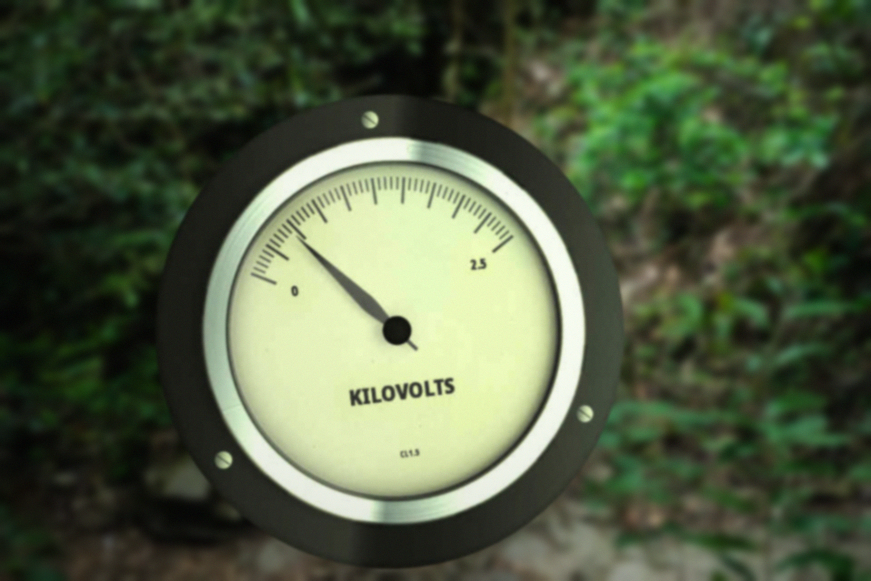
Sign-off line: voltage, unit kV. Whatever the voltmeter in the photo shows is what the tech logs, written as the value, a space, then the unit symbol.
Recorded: 0.45 kV
